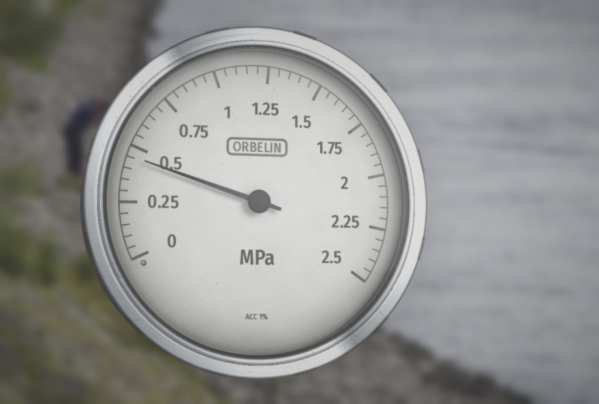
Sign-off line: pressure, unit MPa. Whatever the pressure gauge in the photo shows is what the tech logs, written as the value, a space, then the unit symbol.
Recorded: 0.45 MPa
